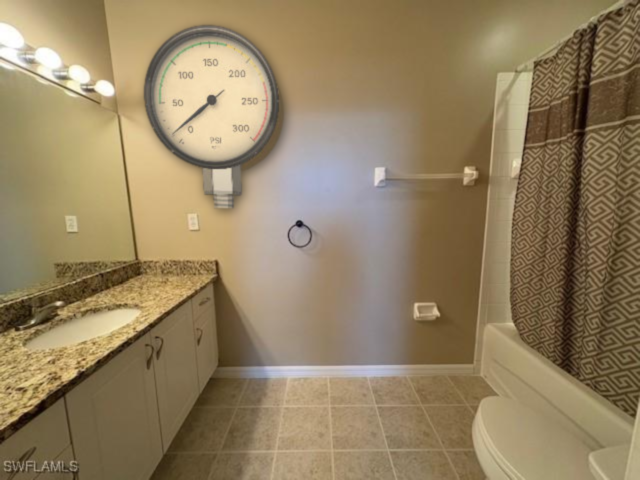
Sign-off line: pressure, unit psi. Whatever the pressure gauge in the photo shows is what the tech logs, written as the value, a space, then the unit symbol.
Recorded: 10 psi
